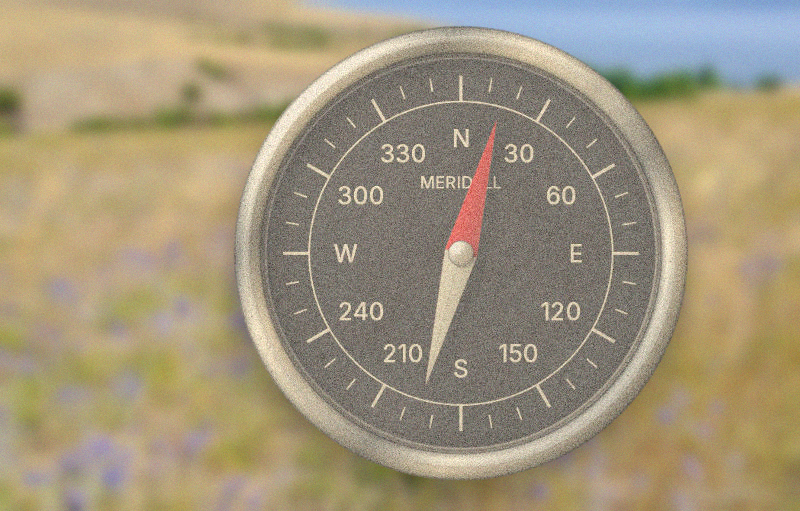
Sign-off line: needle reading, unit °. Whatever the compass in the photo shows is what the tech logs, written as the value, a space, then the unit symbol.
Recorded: 15 °
